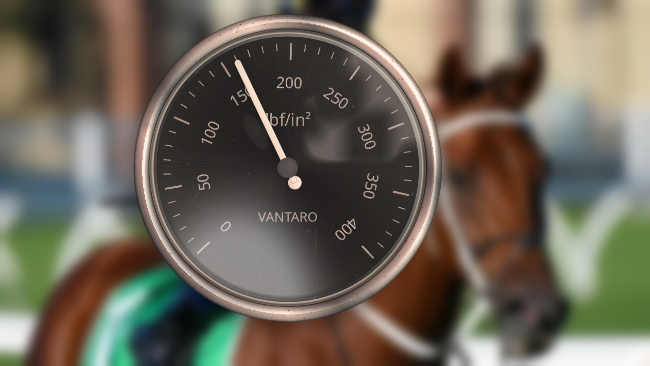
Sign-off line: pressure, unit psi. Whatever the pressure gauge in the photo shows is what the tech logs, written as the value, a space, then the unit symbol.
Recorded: 160 psi
